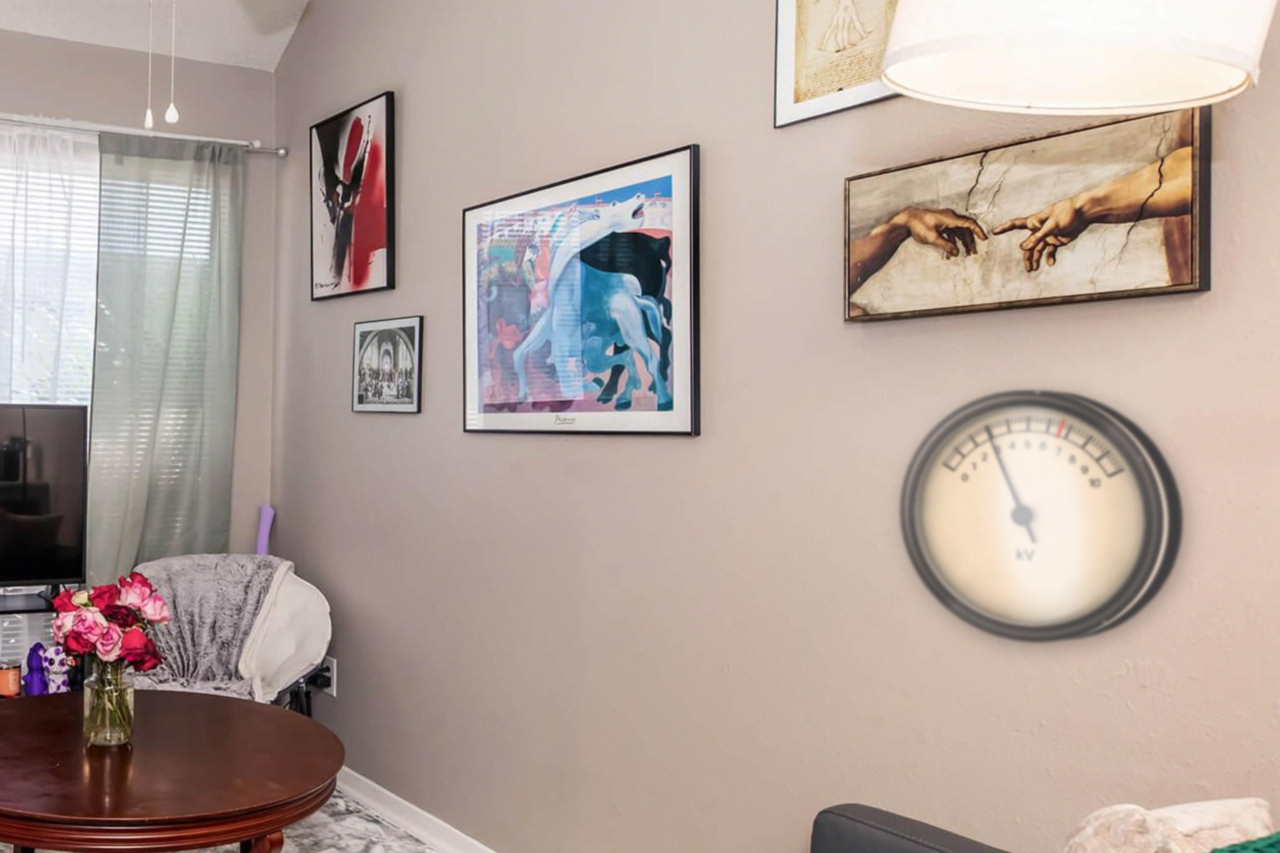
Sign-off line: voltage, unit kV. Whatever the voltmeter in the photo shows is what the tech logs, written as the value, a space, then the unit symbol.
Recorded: 3 kV
